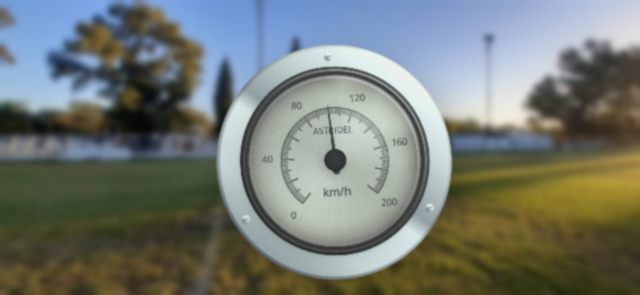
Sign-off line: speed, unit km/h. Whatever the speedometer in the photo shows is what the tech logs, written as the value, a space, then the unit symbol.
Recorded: 100 km/h
